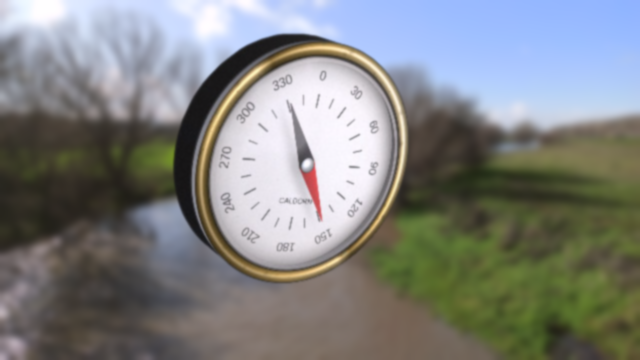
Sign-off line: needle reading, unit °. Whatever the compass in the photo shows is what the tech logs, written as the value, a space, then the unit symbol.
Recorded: 150 °
